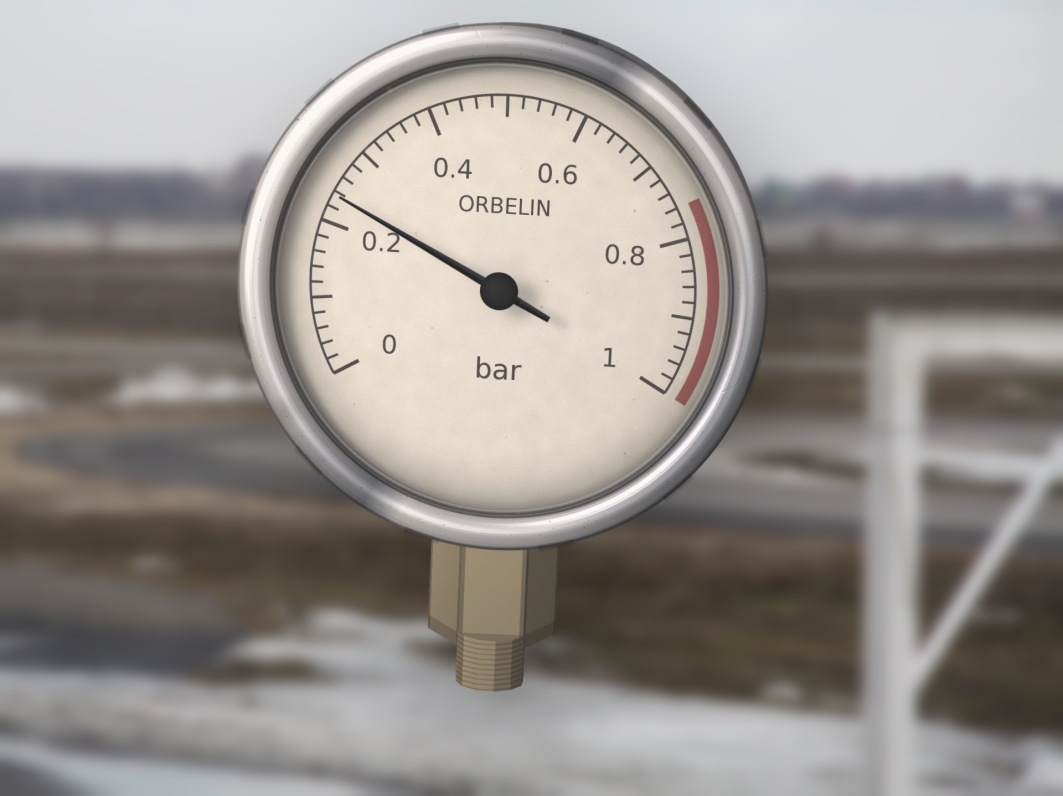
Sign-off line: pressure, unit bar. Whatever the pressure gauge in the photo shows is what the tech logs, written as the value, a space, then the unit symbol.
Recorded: 0.24 bar
